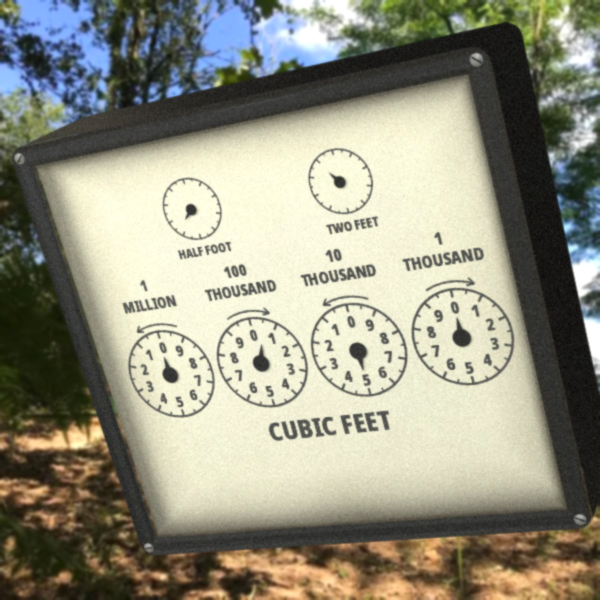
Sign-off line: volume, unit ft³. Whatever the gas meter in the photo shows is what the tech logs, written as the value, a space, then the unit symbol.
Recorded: 5000 ft³
